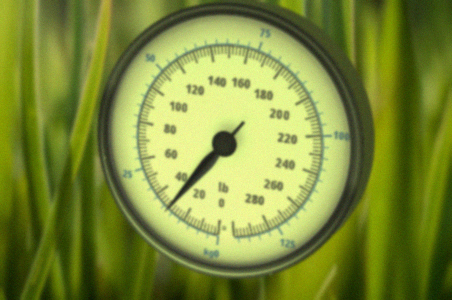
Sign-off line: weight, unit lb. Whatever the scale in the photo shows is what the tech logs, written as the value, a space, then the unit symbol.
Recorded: 30 lb
